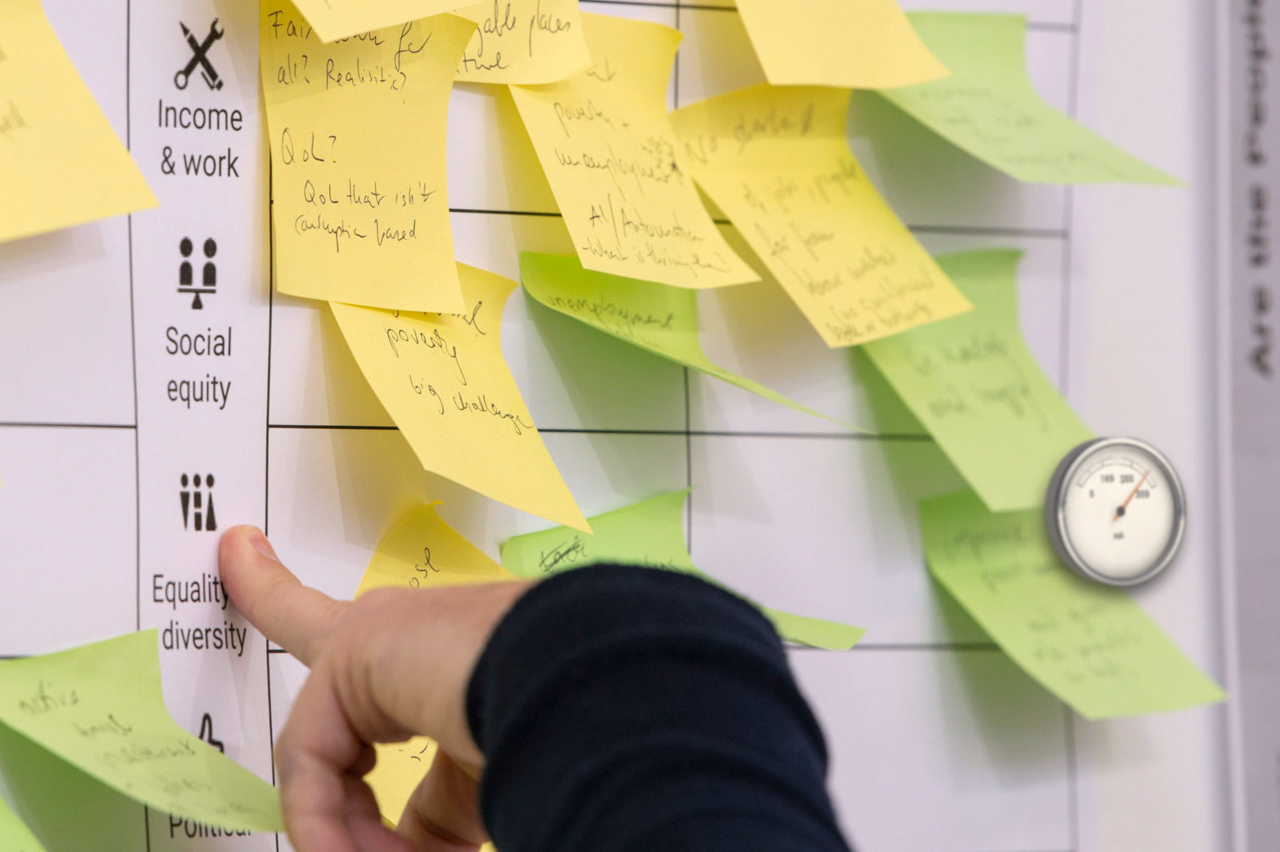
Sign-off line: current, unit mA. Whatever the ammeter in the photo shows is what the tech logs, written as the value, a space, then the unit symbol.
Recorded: 250 mA
